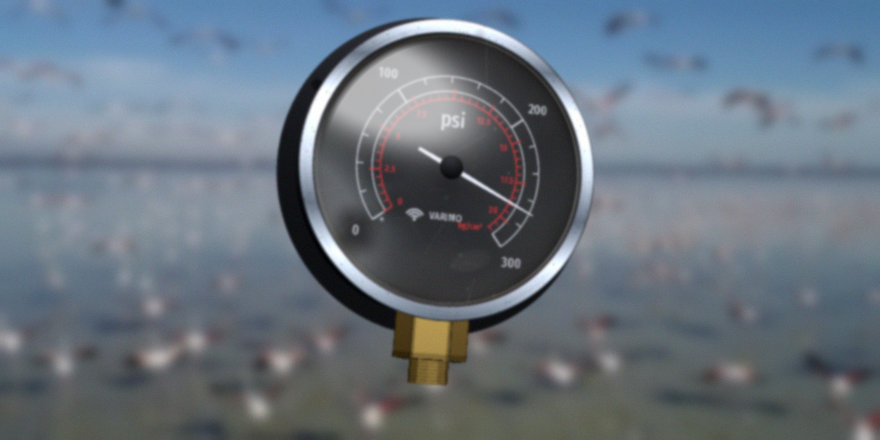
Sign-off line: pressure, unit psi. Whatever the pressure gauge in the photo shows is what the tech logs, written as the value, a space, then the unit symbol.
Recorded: 270 psi
